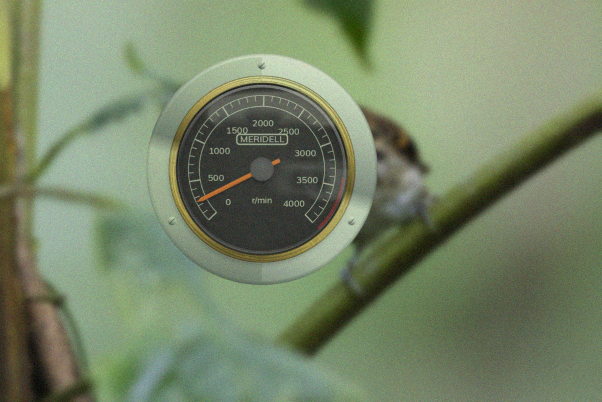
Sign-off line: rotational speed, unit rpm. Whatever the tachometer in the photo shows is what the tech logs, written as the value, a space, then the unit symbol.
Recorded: 250 rpm
